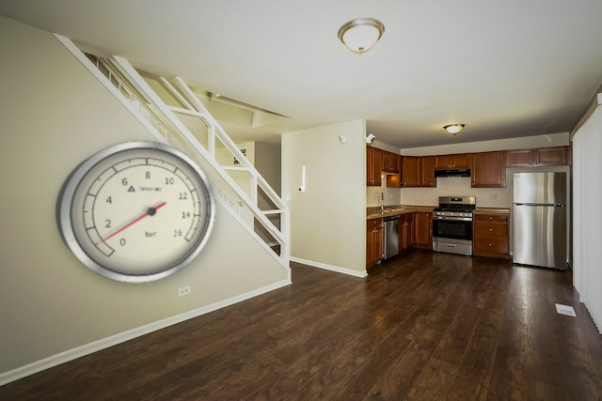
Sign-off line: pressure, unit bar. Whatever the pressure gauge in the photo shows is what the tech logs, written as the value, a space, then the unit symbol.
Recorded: 1 bar
